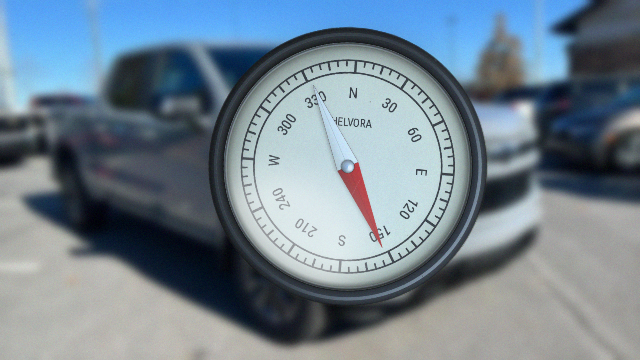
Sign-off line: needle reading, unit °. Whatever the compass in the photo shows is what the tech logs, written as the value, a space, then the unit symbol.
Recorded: 152.5 °
